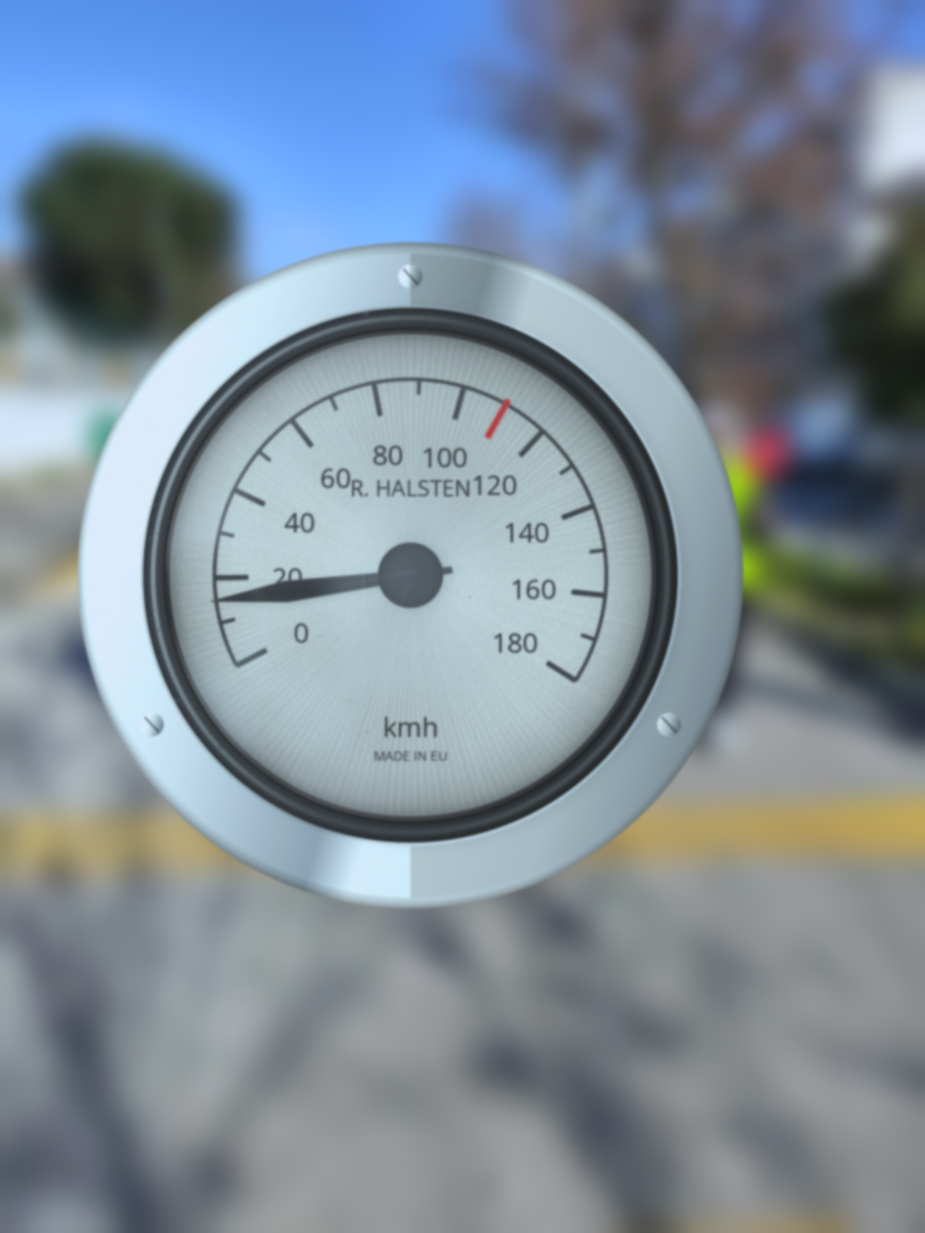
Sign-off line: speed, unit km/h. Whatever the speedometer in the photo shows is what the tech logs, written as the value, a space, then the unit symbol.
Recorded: 15 km/h
